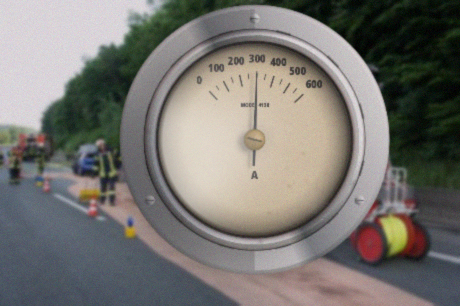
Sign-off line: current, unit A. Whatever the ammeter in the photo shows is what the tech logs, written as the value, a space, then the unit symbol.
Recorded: 300 A
